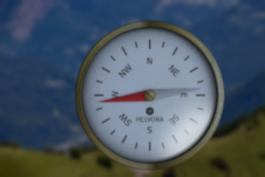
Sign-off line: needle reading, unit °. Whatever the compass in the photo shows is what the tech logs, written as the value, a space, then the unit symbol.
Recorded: 262.5 °
